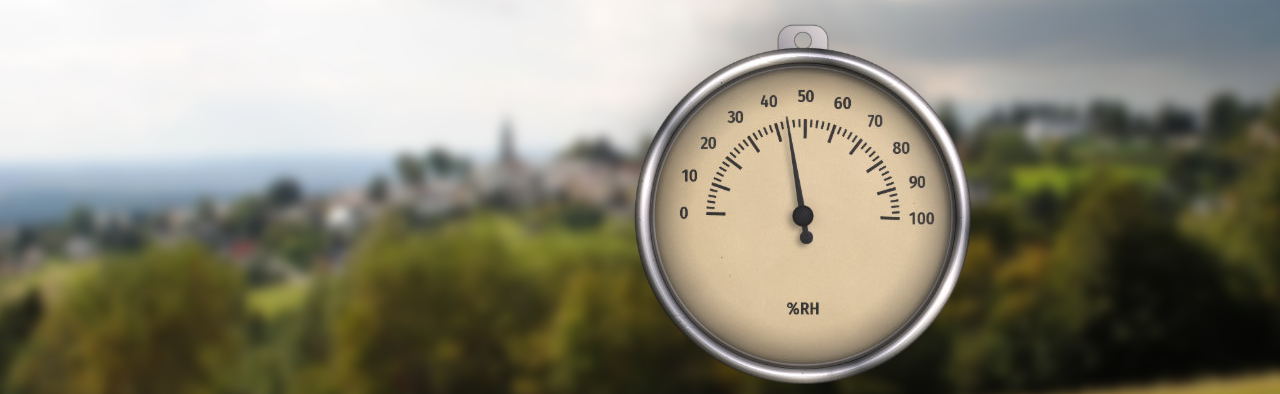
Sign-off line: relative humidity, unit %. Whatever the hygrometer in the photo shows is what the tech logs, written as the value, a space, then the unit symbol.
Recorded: 44 %
